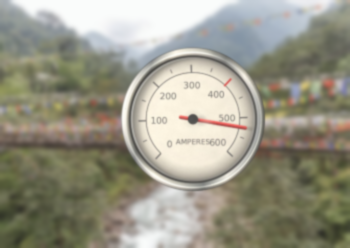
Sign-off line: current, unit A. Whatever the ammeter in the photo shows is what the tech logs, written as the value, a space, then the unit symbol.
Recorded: 525 A
